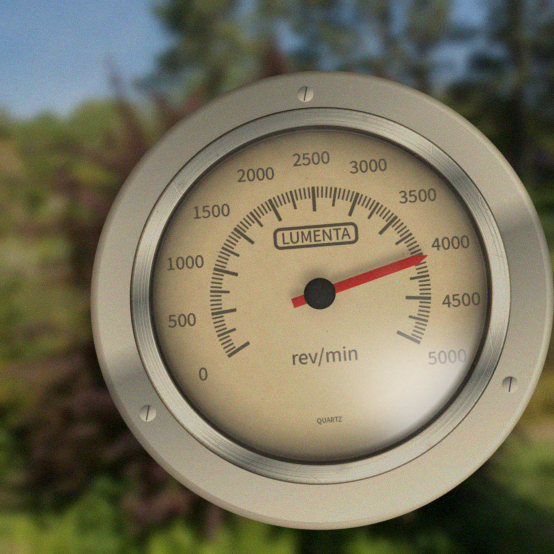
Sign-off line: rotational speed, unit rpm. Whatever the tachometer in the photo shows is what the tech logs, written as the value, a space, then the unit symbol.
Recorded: 4050 rpm
